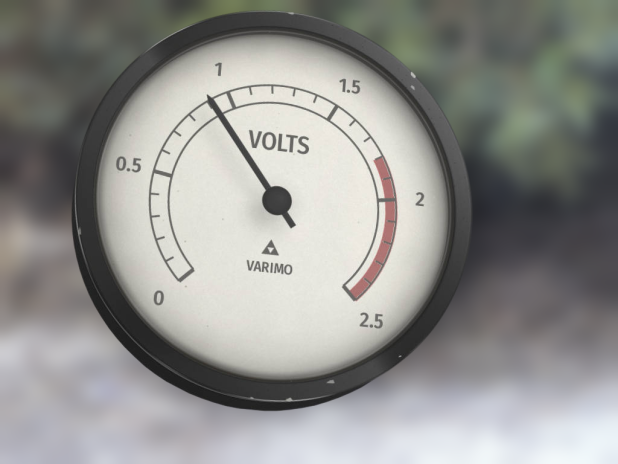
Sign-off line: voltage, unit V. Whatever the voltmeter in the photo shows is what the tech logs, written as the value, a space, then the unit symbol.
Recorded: 0.9 V
